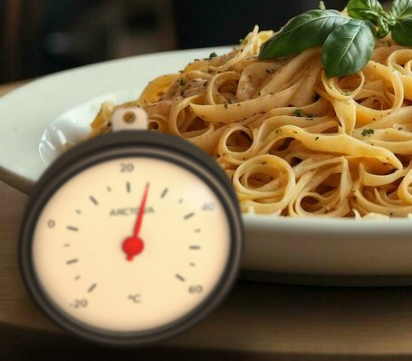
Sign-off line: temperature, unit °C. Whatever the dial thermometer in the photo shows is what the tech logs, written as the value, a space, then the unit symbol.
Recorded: 25 °C
